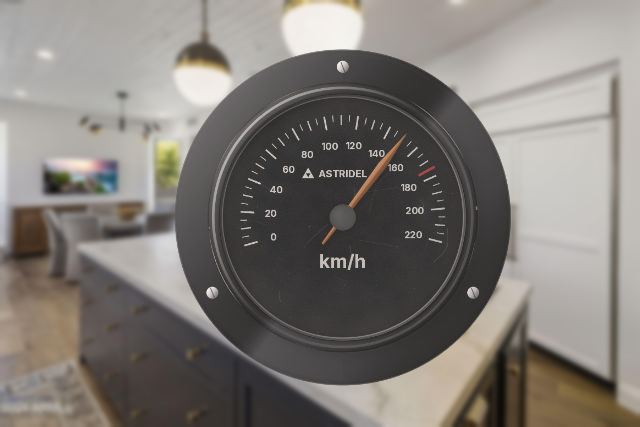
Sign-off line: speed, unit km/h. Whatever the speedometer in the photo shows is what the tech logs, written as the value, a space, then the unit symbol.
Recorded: 150 km/h
